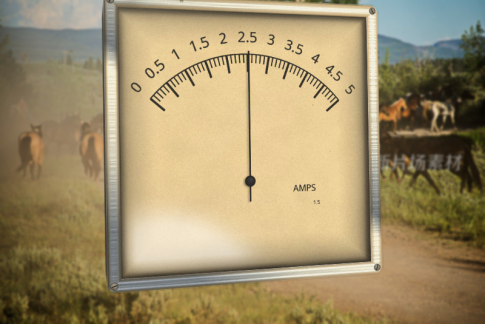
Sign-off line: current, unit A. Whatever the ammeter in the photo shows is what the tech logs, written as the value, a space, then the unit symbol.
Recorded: 2.5 A
